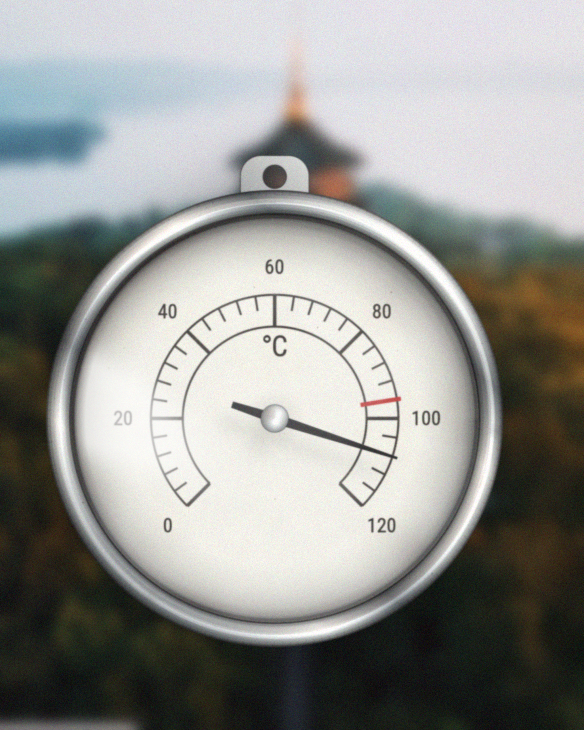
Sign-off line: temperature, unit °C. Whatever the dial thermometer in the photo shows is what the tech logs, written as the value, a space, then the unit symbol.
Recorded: 108 °C
